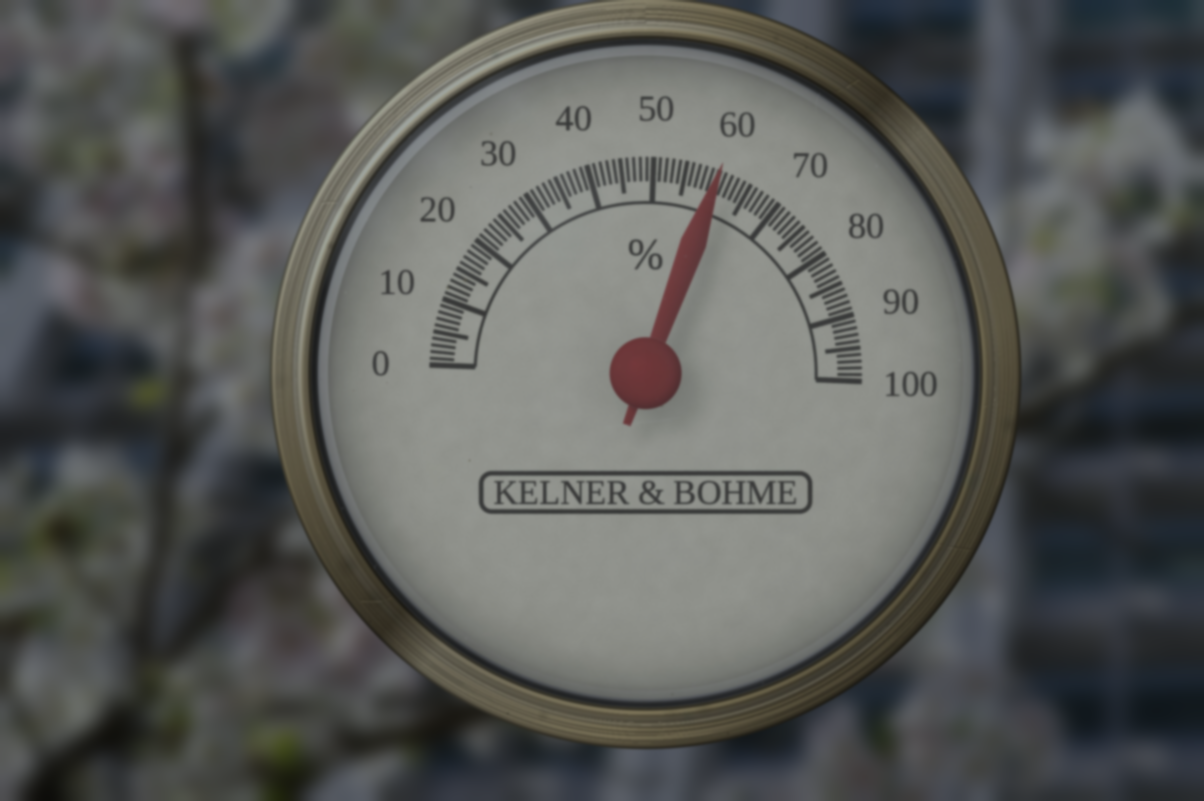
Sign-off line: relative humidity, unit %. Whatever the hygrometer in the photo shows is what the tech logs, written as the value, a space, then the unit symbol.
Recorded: 60 %
